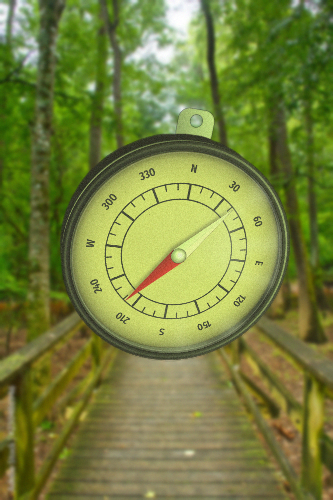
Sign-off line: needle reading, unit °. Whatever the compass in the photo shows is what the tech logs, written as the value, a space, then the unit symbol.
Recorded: 220 °
